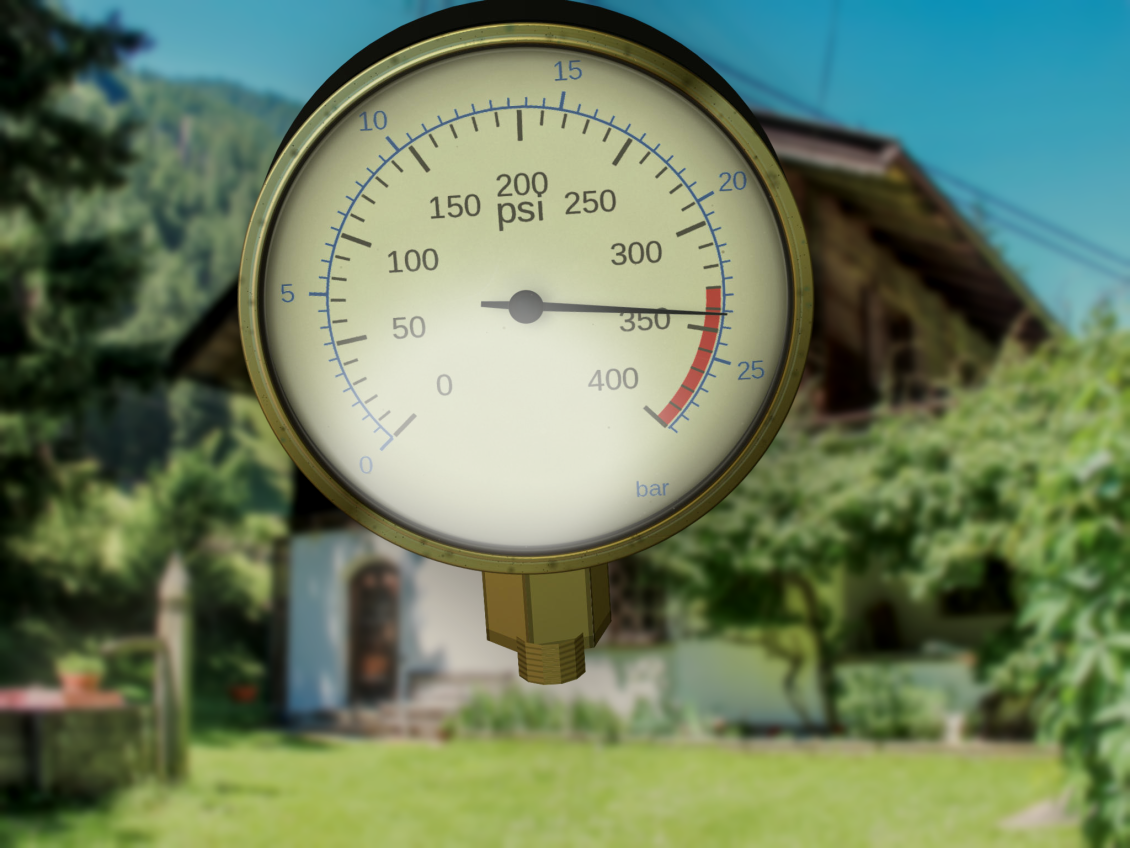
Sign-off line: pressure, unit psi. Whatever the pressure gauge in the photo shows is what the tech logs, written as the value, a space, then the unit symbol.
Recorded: 340 psi
